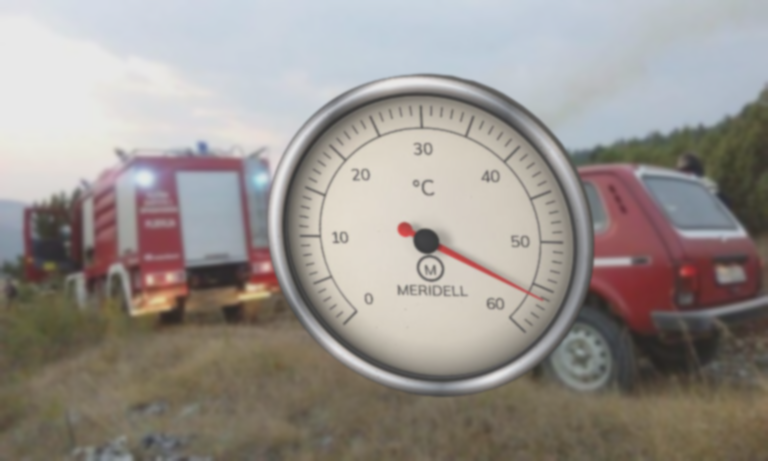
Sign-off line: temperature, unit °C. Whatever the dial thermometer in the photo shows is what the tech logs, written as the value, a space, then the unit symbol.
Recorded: 56 °C
